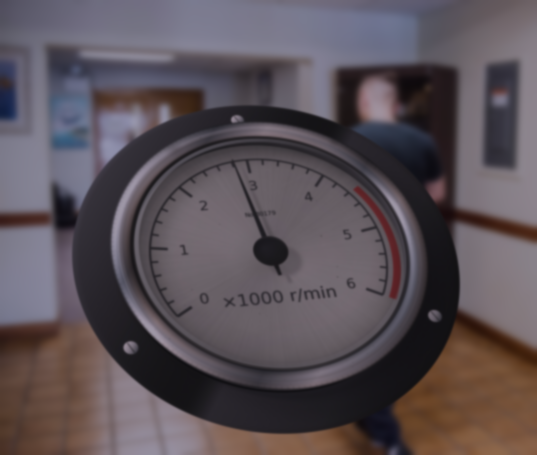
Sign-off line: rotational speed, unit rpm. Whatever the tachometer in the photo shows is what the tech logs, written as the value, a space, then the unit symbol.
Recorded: 2800 rpm
